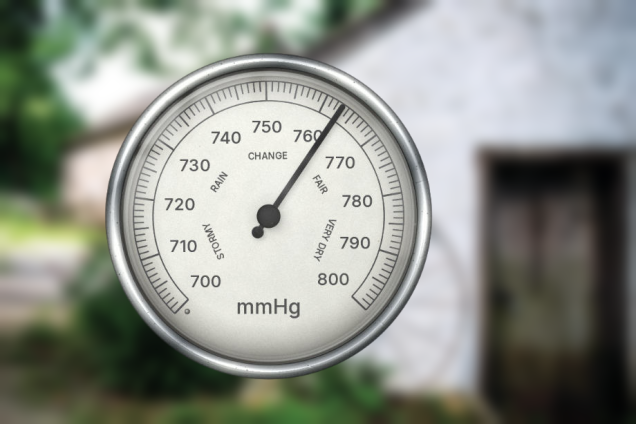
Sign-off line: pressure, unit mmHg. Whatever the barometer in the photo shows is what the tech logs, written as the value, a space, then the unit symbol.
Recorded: 763 mmHg
